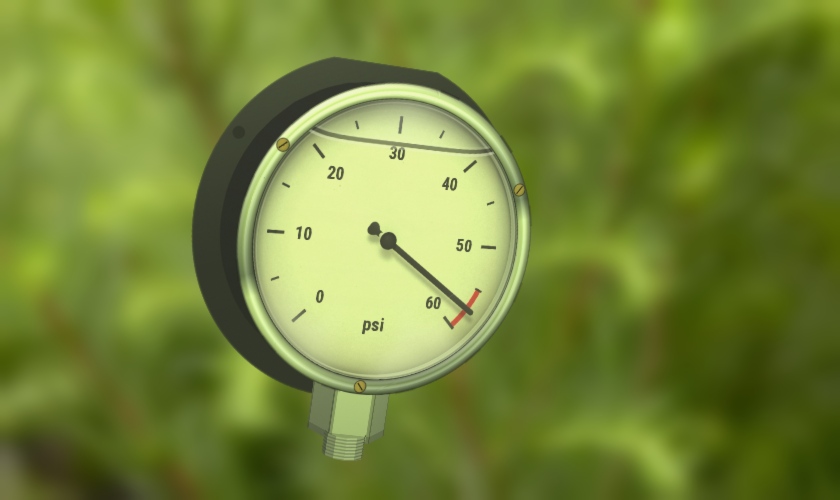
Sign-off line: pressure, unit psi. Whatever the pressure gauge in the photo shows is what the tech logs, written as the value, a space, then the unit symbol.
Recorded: 57.5 psi
